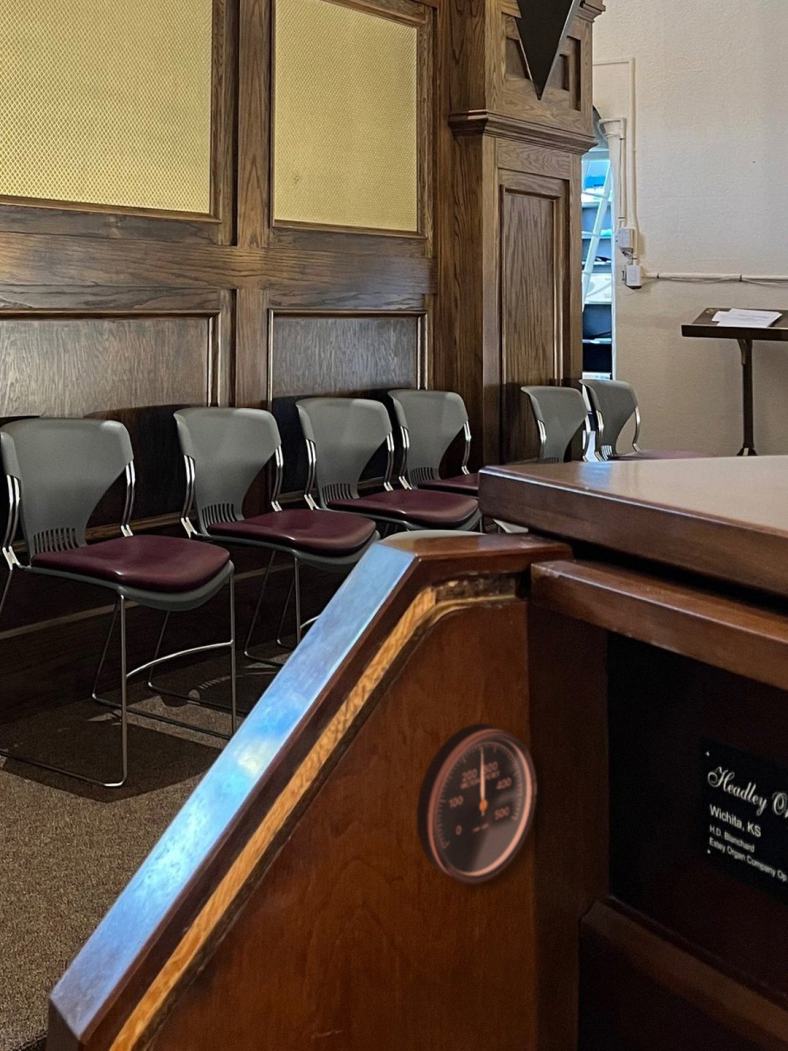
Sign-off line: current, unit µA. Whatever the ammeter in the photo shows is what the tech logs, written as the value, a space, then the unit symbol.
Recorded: 250 µA
